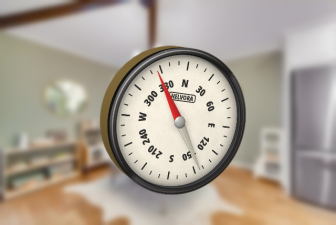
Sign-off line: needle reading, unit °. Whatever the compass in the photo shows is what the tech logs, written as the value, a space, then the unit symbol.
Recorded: 325 °
